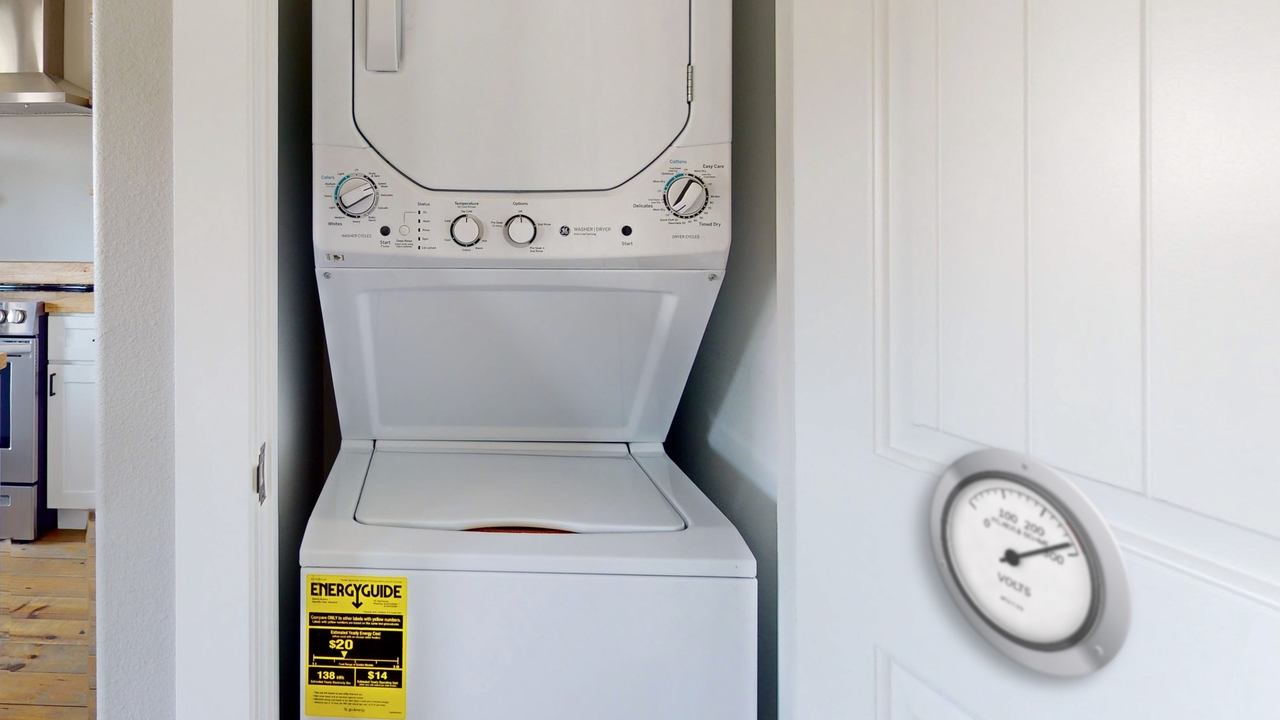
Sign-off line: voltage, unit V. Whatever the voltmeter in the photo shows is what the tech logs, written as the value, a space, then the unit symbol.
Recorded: 280 V
